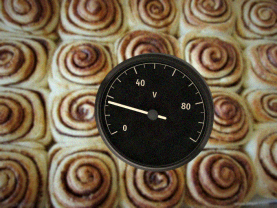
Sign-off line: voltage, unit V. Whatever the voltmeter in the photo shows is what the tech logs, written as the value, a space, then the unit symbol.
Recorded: 17.5 V
